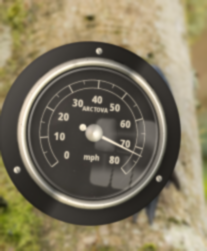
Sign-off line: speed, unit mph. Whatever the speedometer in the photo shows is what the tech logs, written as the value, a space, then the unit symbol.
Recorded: 72.5 mph
